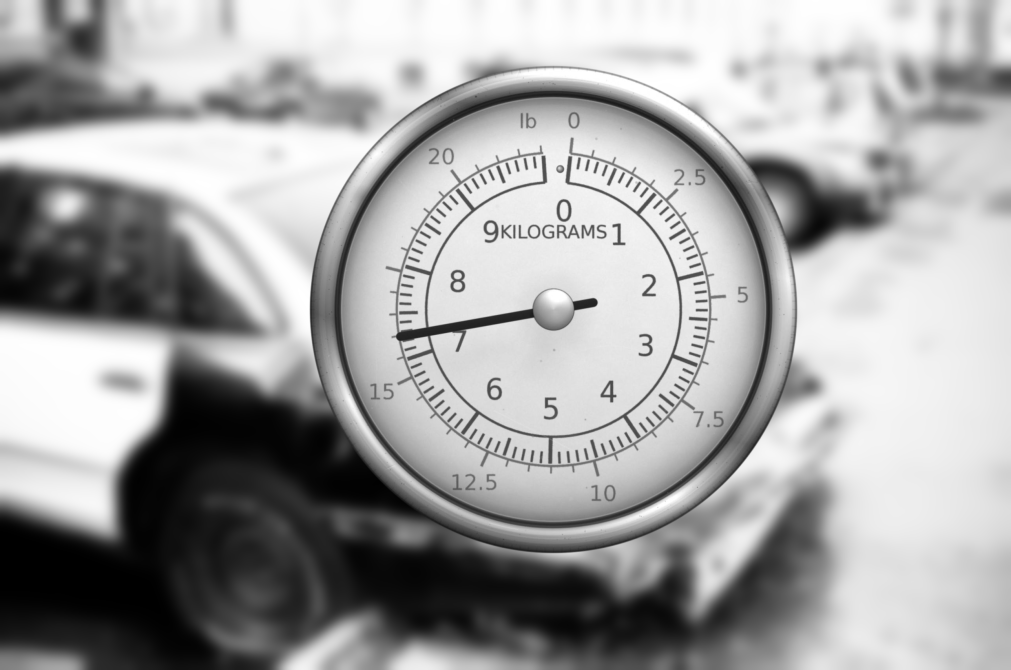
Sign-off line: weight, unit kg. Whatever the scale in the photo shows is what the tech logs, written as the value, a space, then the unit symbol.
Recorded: 7.25 kg
